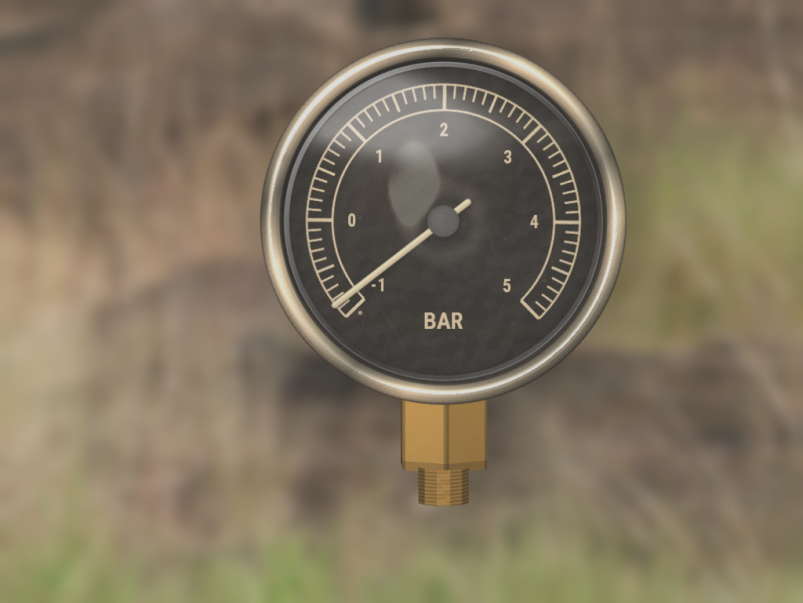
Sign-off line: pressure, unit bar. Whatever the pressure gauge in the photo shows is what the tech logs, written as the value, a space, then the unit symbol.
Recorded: -0.85 bar
